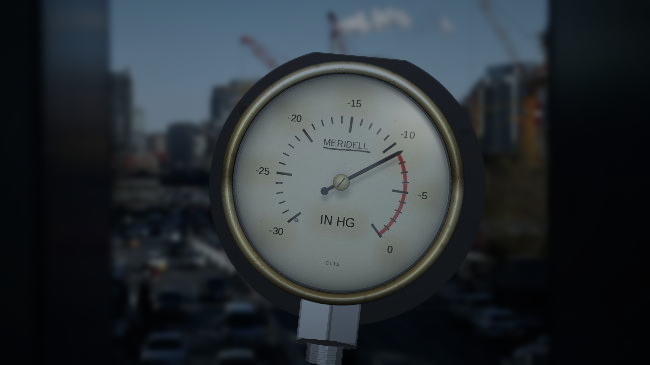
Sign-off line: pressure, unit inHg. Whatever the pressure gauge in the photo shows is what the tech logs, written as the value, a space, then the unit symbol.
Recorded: -9 inHg
